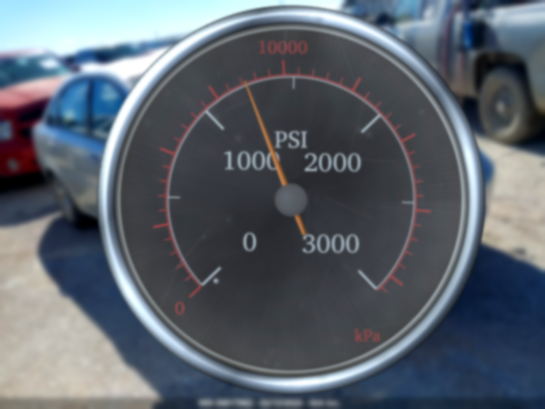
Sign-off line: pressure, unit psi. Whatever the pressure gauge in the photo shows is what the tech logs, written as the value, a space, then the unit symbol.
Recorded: 1250 psi
